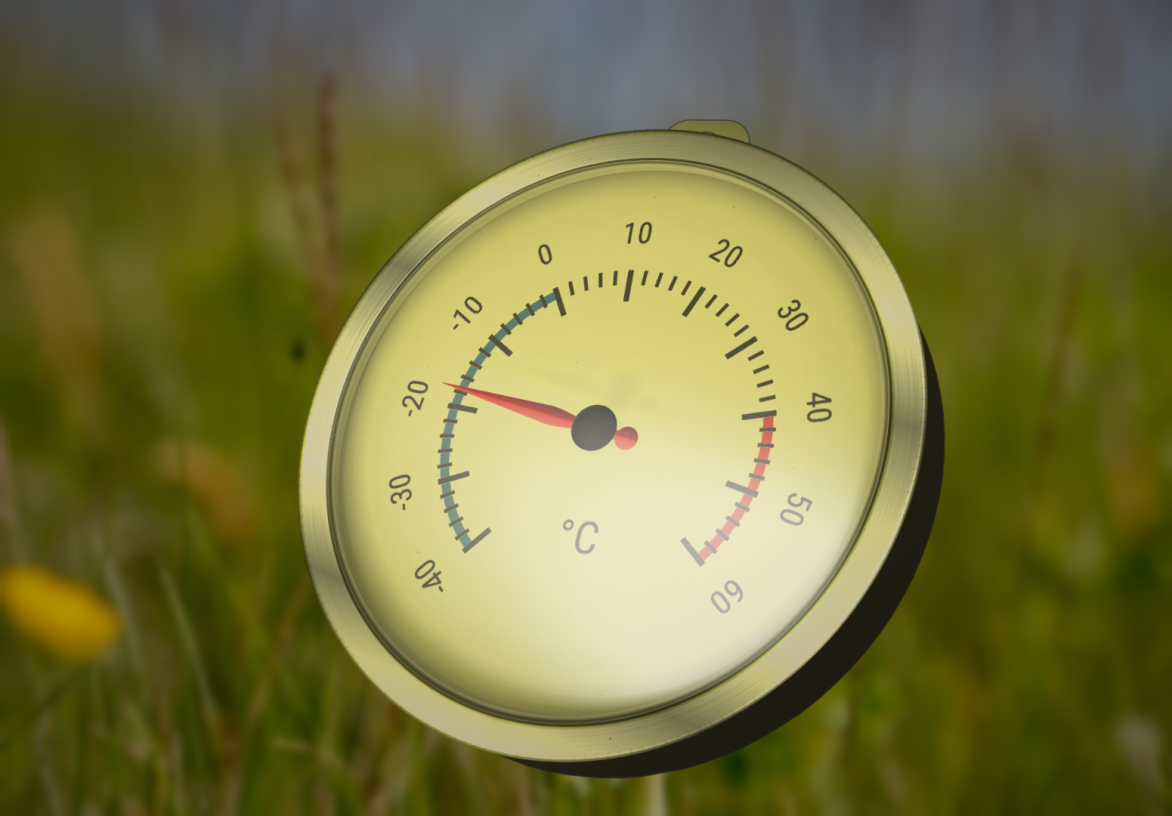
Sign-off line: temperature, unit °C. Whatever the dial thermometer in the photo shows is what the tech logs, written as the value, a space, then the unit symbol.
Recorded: -18 °C
